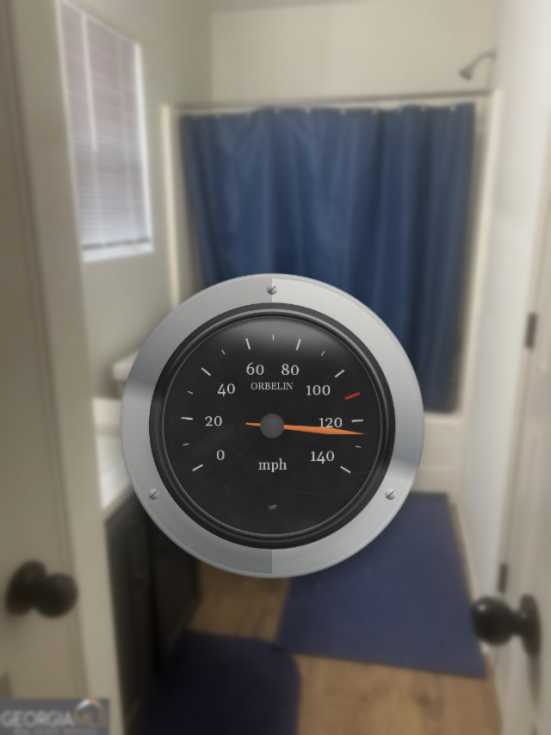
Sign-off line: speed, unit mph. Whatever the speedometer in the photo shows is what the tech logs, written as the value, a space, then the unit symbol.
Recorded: 125 mph
